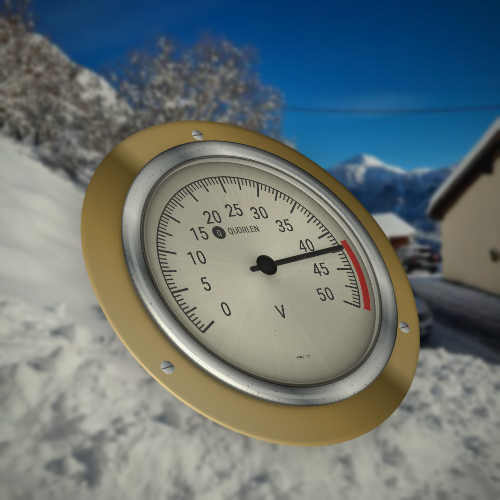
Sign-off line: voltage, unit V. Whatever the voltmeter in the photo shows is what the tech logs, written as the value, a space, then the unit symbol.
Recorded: 42.5 V
